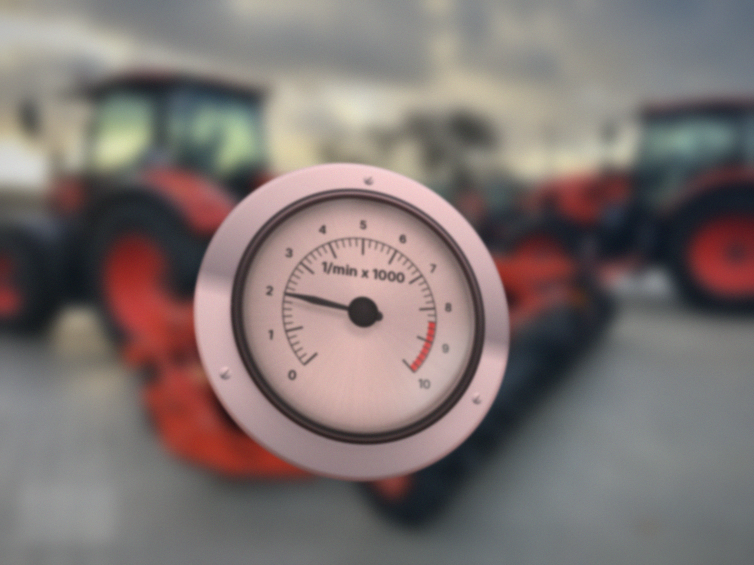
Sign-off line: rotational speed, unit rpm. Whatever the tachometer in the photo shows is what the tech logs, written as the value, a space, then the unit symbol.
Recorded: 2000 rpm
